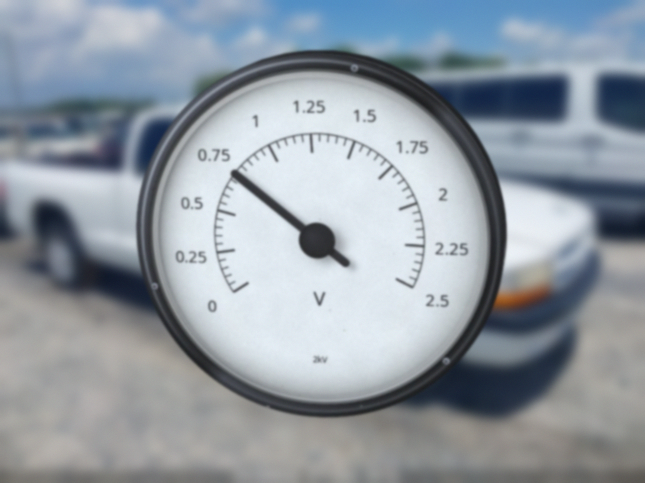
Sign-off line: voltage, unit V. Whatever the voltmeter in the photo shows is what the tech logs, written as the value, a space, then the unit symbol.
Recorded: 0.75 V
